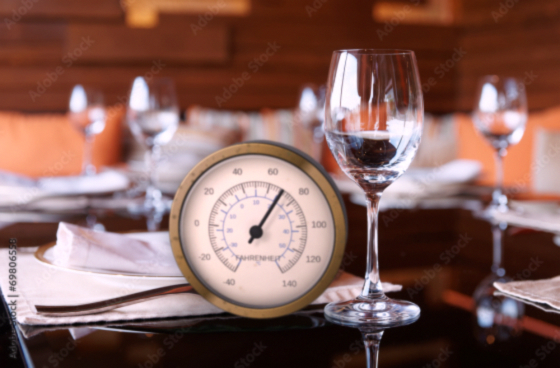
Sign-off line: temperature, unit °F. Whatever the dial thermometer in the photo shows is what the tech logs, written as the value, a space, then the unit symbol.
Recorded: 70 °F
